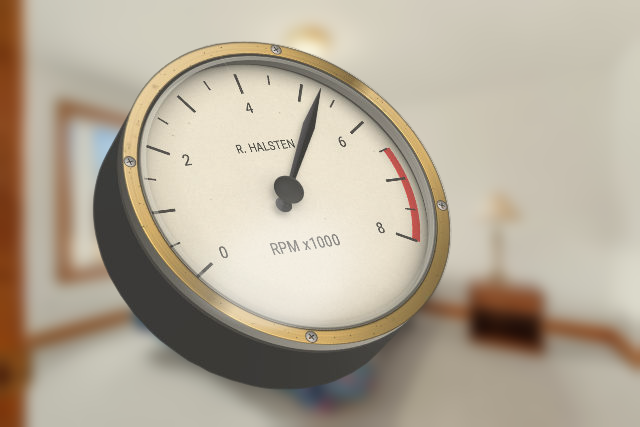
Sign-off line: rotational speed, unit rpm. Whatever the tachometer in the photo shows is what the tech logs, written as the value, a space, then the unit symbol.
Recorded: 5250 rpm
